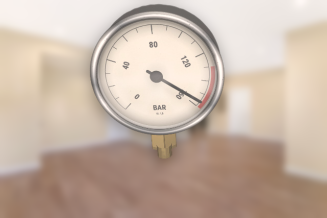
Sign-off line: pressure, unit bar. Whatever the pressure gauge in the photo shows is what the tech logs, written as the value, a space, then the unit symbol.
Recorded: 155 bar
